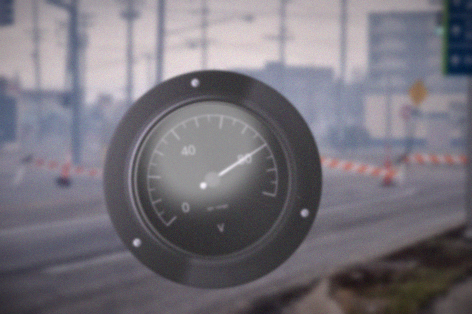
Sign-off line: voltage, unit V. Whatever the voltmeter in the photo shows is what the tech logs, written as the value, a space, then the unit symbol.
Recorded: 80 V
